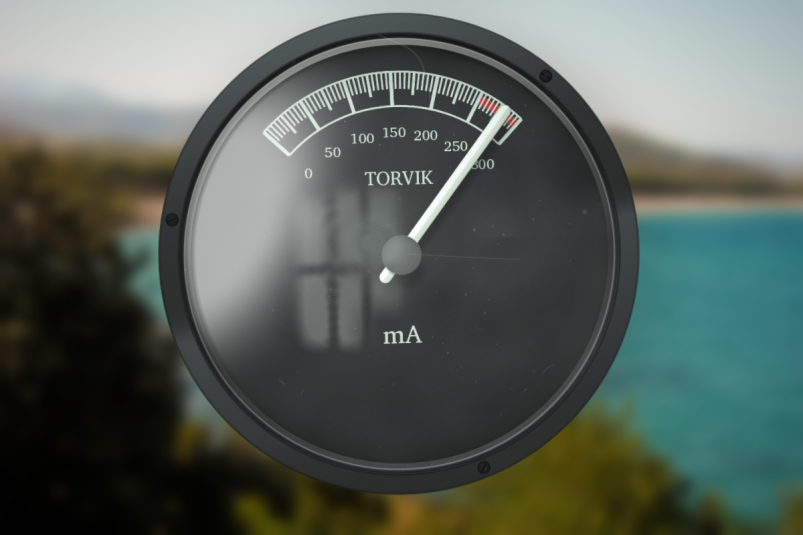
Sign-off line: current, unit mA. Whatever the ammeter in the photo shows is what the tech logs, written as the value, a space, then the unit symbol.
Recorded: 280 mA
